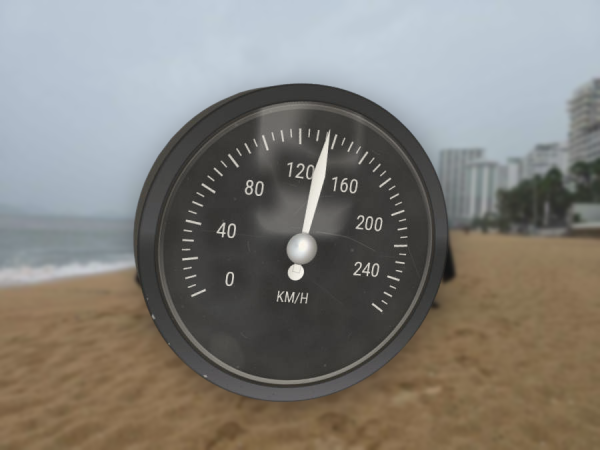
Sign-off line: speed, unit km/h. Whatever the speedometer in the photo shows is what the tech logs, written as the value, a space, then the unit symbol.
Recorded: 135 km/h
